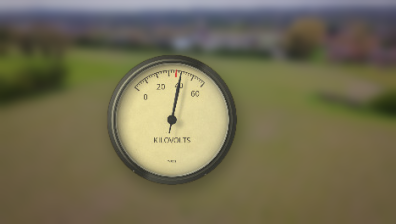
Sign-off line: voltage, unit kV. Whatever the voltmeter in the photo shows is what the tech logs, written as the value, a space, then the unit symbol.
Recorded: 40 kV
